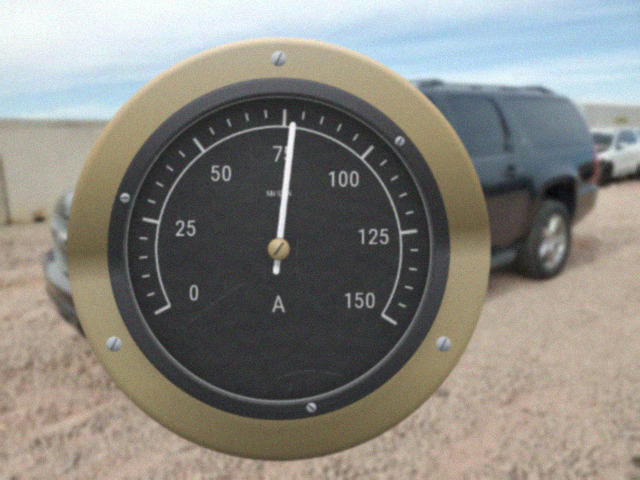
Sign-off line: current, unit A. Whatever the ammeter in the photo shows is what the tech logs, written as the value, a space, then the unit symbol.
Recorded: 77.5 A
